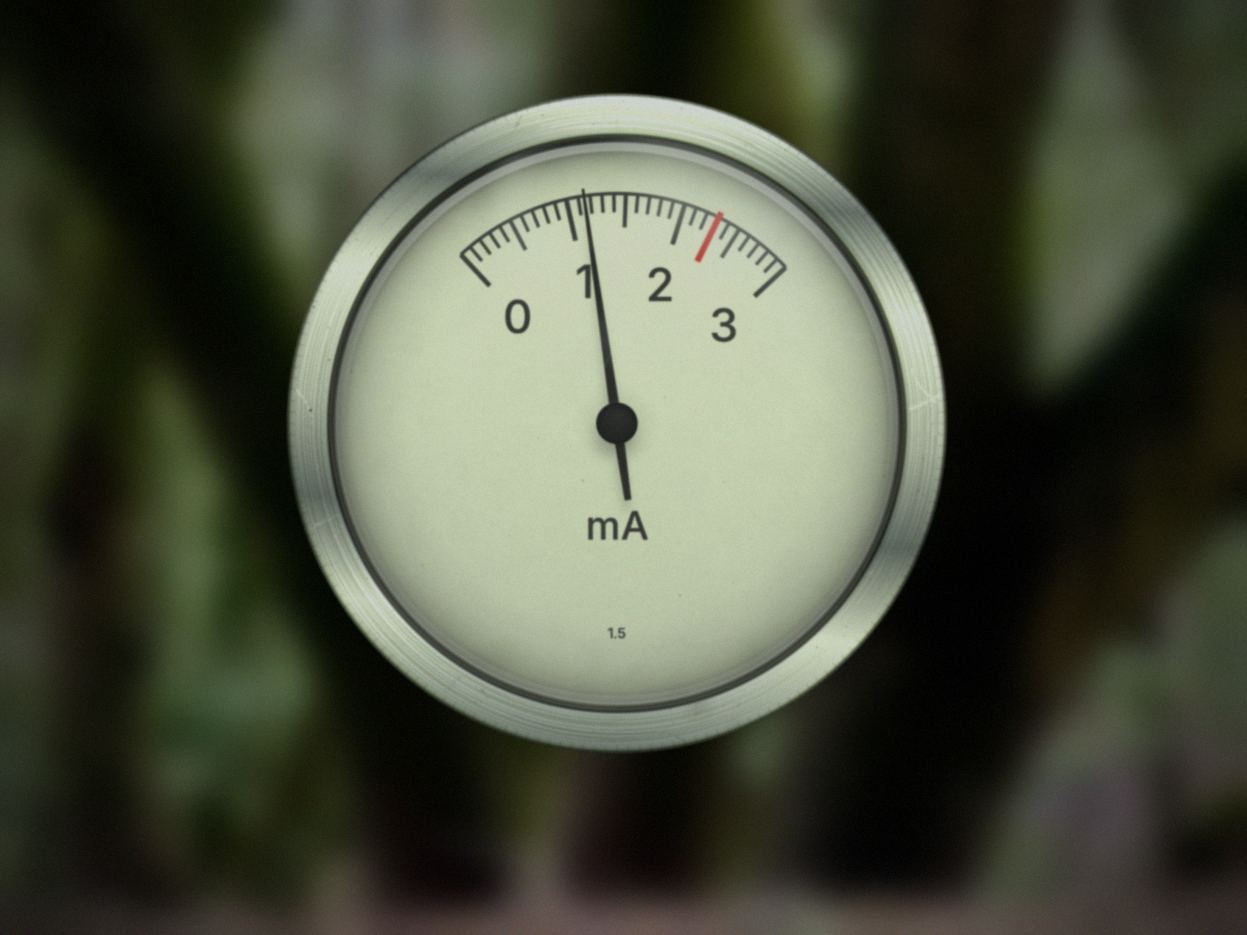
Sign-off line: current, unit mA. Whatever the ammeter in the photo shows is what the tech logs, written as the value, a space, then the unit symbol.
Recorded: 1.15 mA
